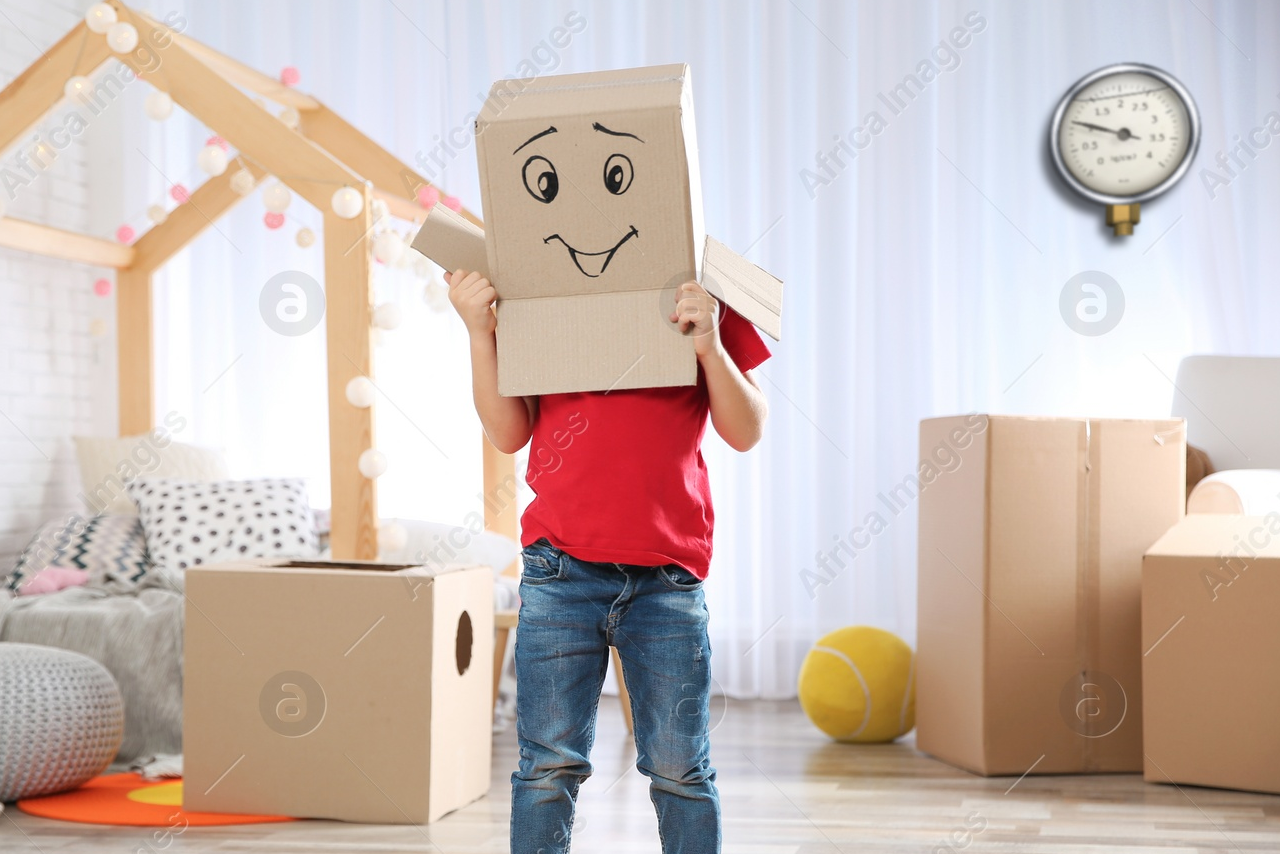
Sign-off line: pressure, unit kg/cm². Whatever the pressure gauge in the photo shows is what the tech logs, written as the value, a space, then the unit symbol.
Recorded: 1 kg/cm²
